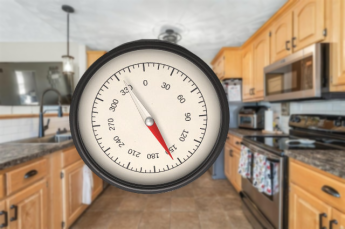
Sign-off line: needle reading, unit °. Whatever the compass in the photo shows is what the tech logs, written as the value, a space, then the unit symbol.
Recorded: 155 °
